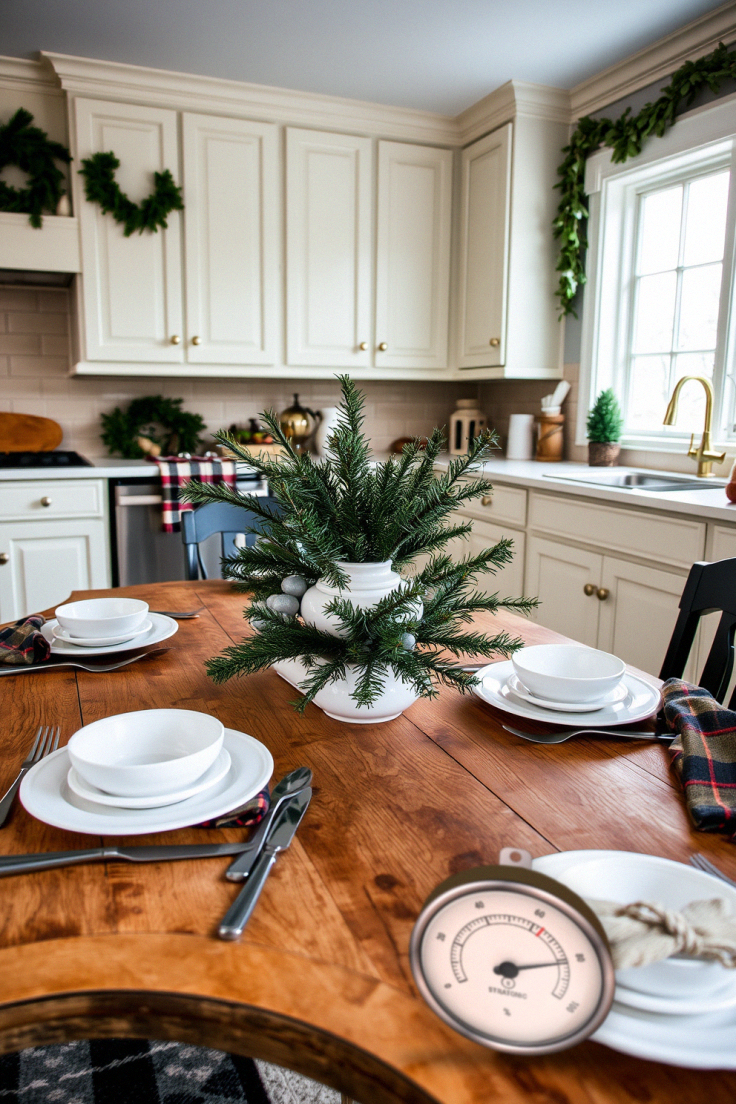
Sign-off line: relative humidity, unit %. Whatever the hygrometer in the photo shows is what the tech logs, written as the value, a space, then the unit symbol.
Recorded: 80 %
